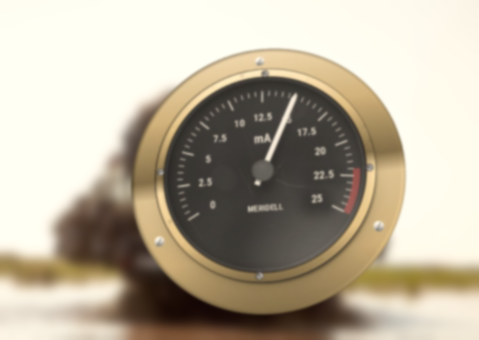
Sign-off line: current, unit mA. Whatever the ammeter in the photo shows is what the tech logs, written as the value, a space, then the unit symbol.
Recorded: 15 mA
